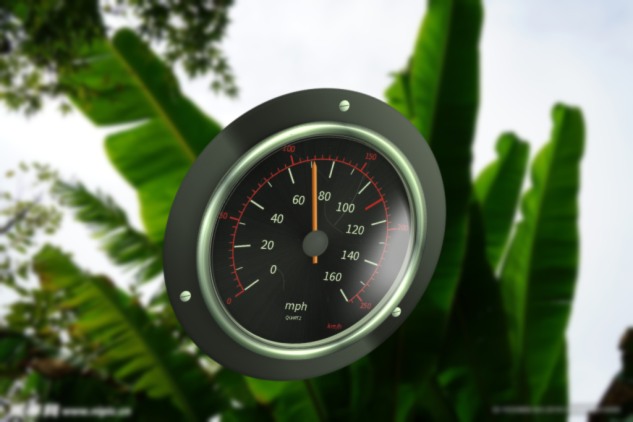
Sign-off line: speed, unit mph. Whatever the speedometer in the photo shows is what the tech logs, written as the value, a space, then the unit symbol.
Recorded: 70 mph
